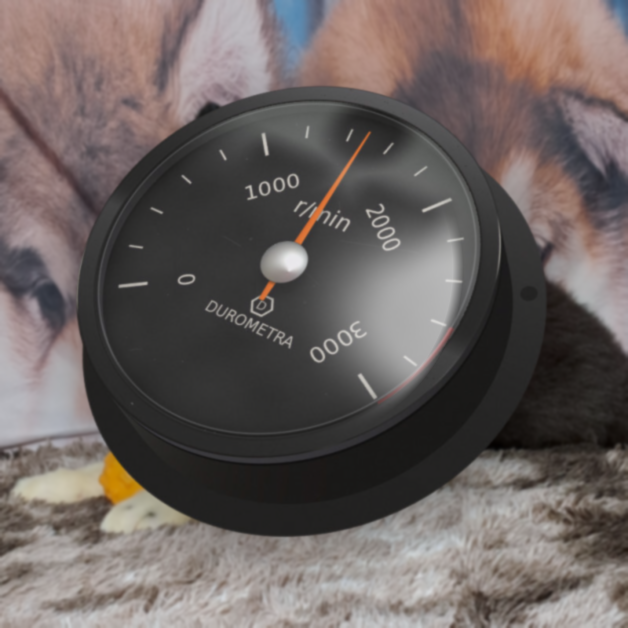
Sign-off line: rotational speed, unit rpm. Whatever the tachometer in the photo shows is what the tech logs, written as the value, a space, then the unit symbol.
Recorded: 1500 rpm
